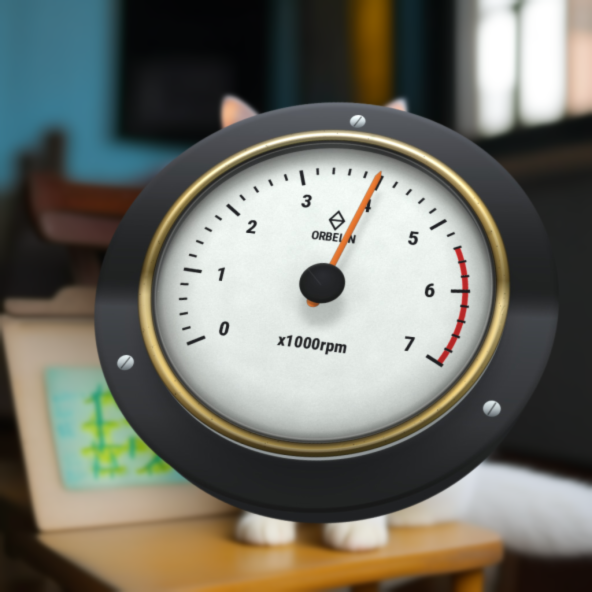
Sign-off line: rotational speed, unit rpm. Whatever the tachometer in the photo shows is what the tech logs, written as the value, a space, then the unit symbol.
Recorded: 4000 rpm
